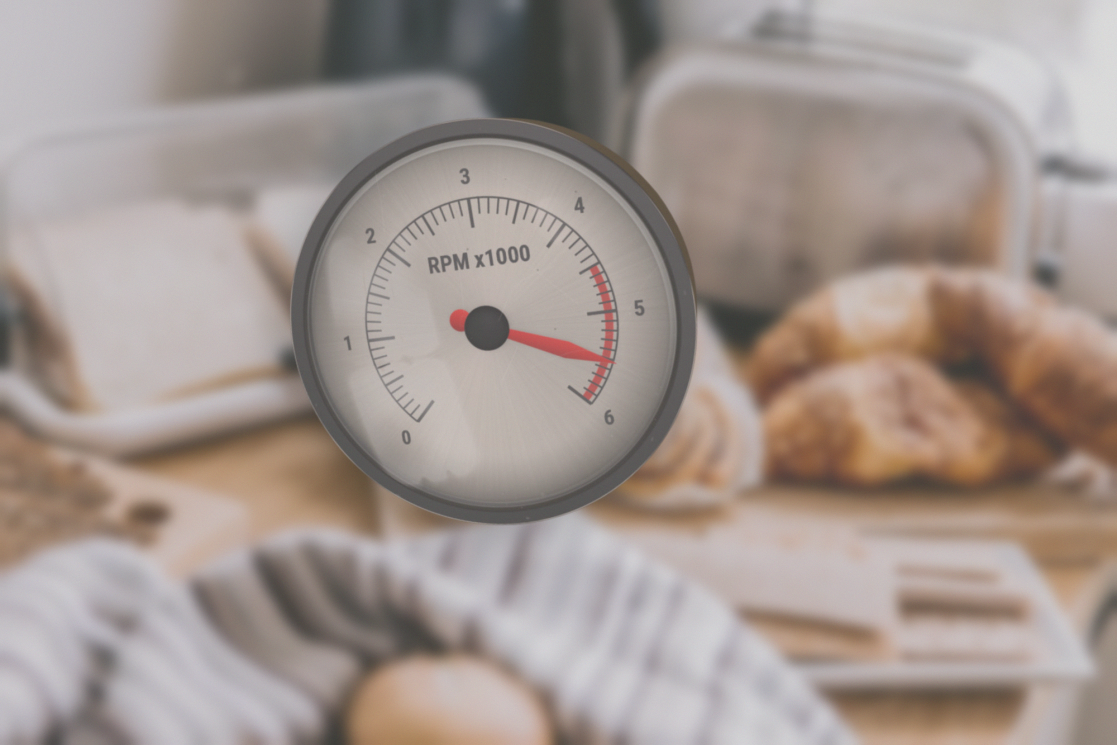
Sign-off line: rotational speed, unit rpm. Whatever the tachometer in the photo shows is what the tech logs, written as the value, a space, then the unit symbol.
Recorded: 5500 rpm
